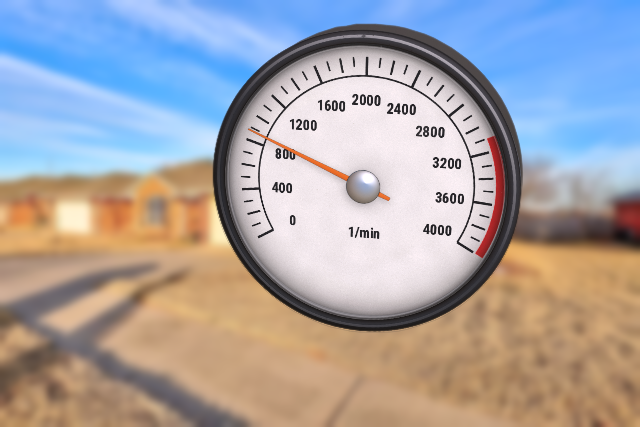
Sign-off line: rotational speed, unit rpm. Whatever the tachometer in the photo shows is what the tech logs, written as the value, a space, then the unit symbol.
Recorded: 900 rpm
